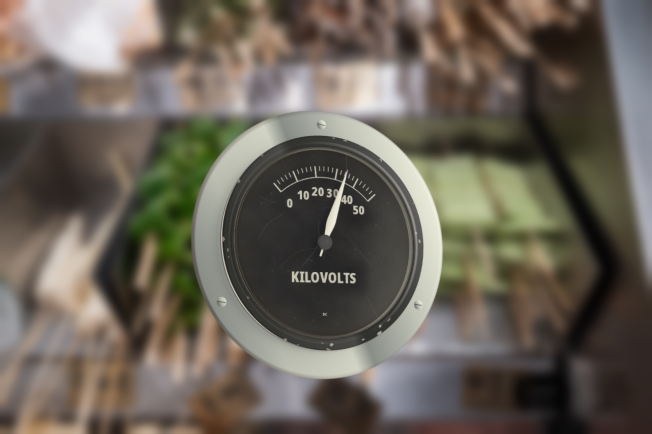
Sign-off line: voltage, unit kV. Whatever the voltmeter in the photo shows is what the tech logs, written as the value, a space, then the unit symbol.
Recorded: 34 kV
